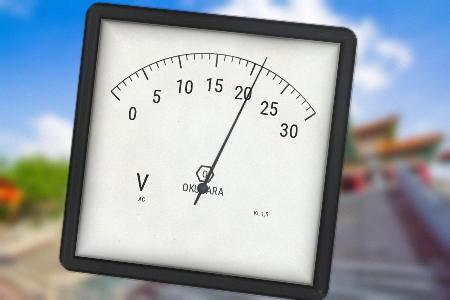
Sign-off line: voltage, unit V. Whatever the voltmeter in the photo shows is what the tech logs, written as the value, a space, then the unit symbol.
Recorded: 21 V
